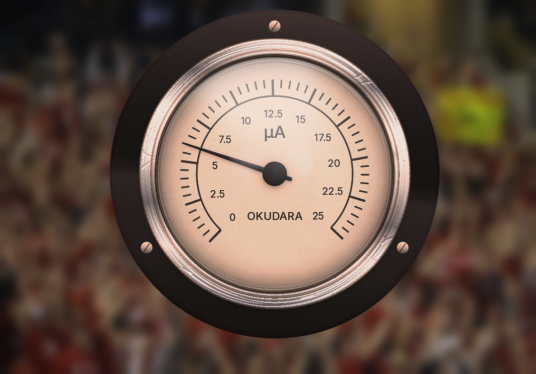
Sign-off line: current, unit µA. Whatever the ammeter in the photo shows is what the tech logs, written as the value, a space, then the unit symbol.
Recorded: 6 µA
